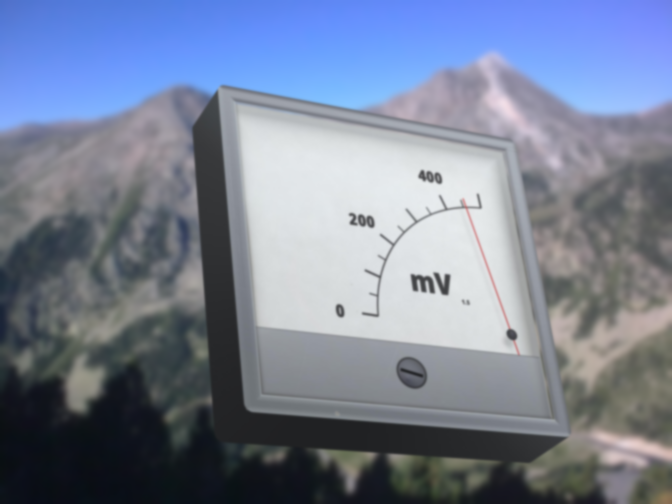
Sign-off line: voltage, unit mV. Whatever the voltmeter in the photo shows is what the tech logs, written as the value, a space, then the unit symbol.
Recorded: 450 mV
